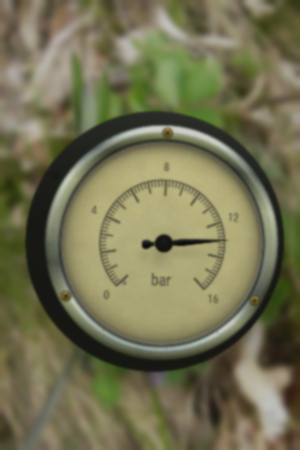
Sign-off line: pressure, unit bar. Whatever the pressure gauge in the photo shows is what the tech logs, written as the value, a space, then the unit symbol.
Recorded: 13 bar
